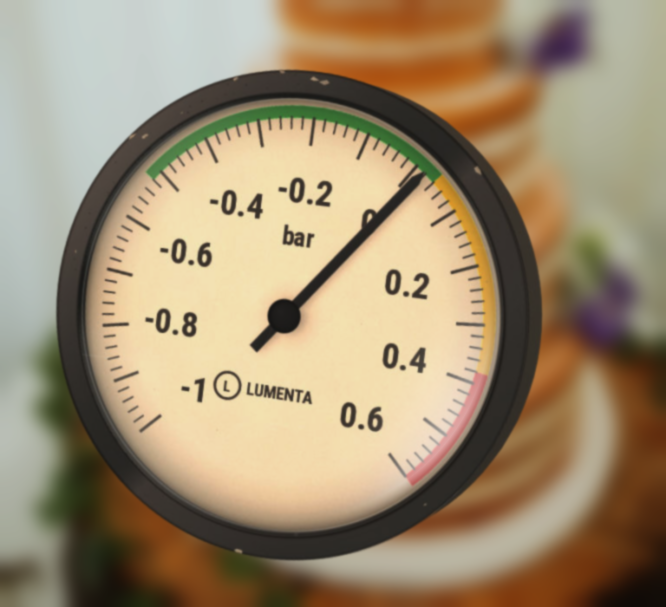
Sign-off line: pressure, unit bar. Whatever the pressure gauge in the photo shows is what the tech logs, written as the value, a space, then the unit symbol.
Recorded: 0.02 bar
